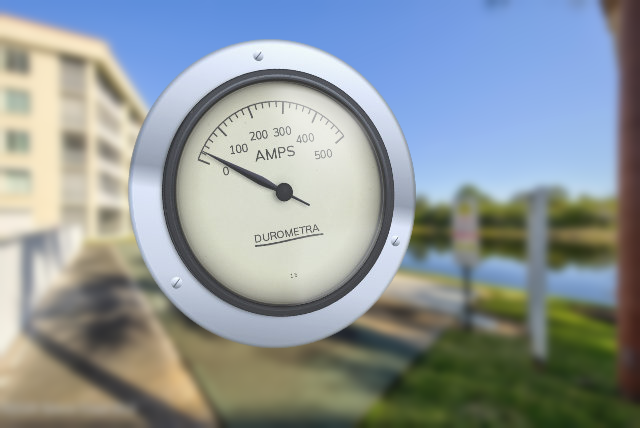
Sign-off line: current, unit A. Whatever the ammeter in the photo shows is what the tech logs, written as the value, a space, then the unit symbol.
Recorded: 20 A
